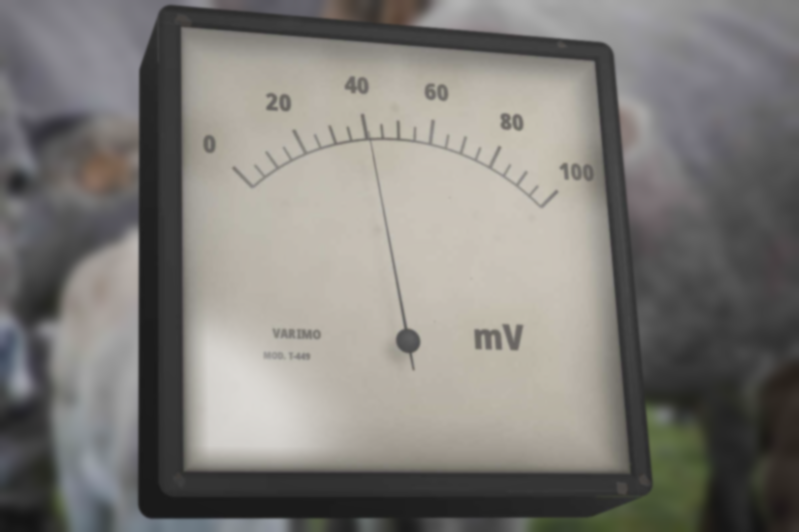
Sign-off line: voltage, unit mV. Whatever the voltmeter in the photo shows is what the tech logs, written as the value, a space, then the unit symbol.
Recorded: 40 mV
